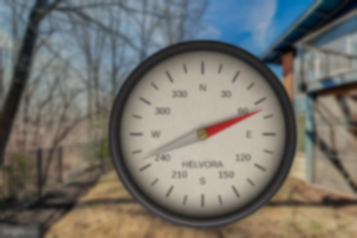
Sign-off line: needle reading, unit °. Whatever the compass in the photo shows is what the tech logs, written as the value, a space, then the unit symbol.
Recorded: 67.5 °
